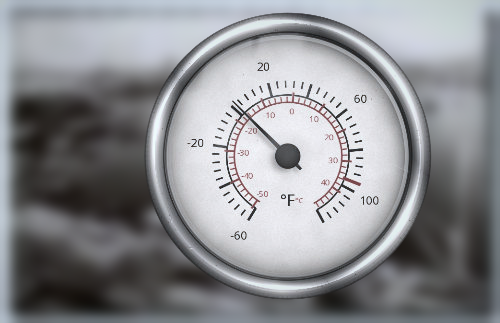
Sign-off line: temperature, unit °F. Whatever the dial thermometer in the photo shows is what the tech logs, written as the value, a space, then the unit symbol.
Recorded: 2 °F
